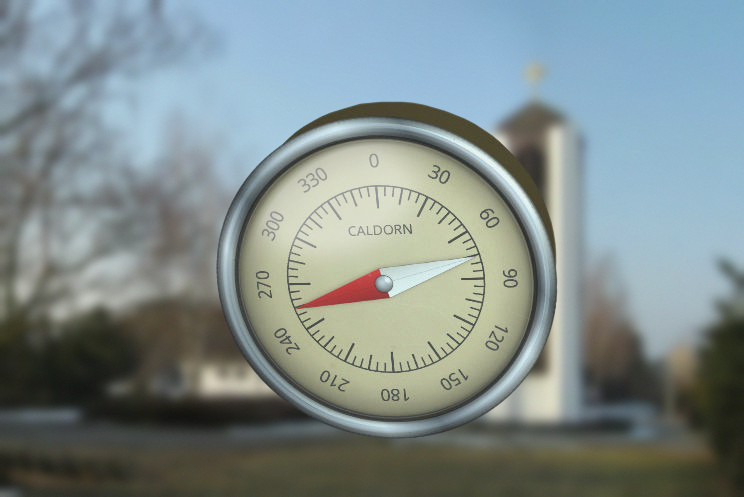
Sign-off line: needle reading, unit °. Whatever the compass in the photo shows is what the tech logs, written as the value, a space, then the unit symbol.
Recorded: 255 °
